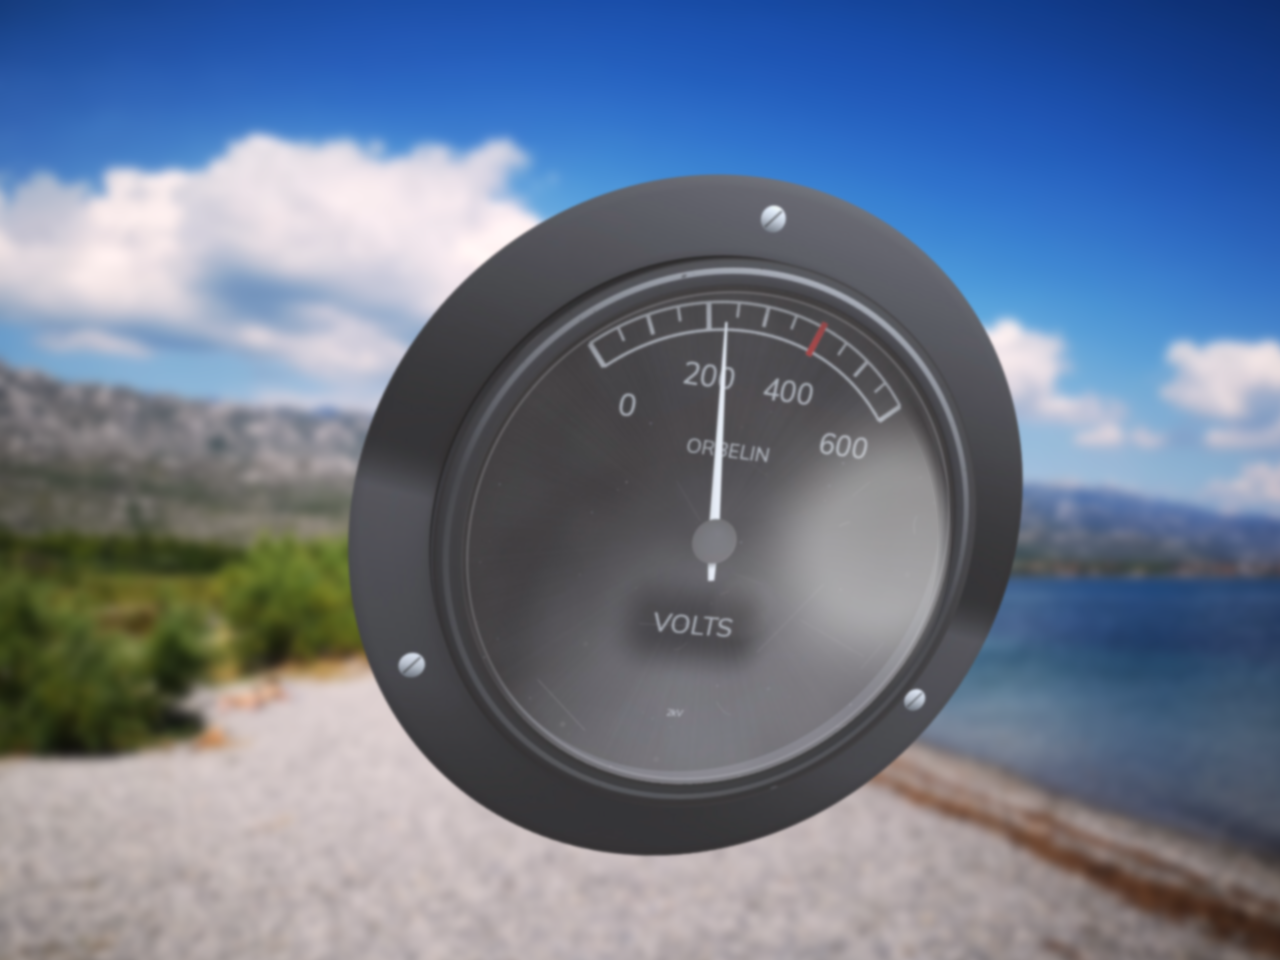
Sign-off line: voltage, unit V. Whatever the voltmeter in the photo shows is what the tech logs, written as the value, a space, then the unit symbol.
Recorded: 225 V
